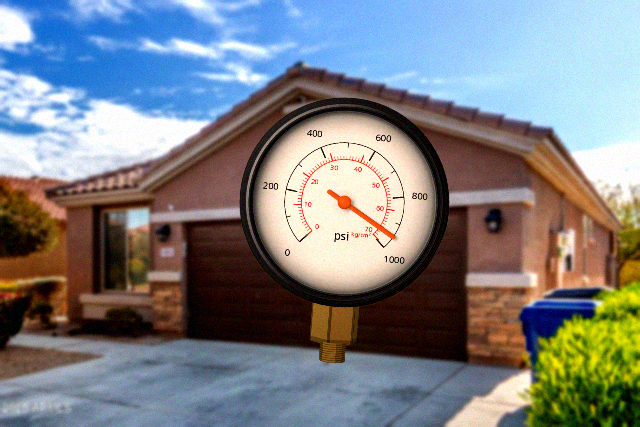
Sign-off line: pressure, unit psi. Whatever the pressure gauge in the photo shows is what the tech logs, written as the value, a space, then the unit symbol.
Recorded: 950 psi
